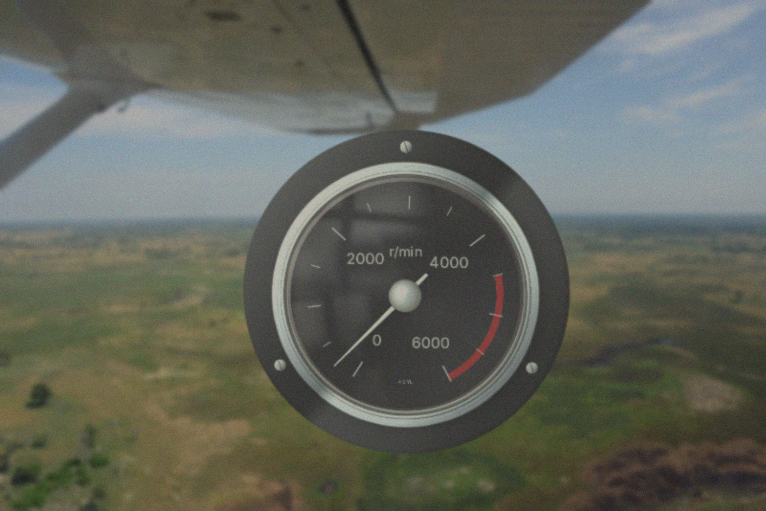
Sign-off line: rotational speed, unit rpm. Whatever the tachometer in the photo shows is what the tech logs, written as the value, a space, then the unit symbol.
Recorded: 250 rpm
